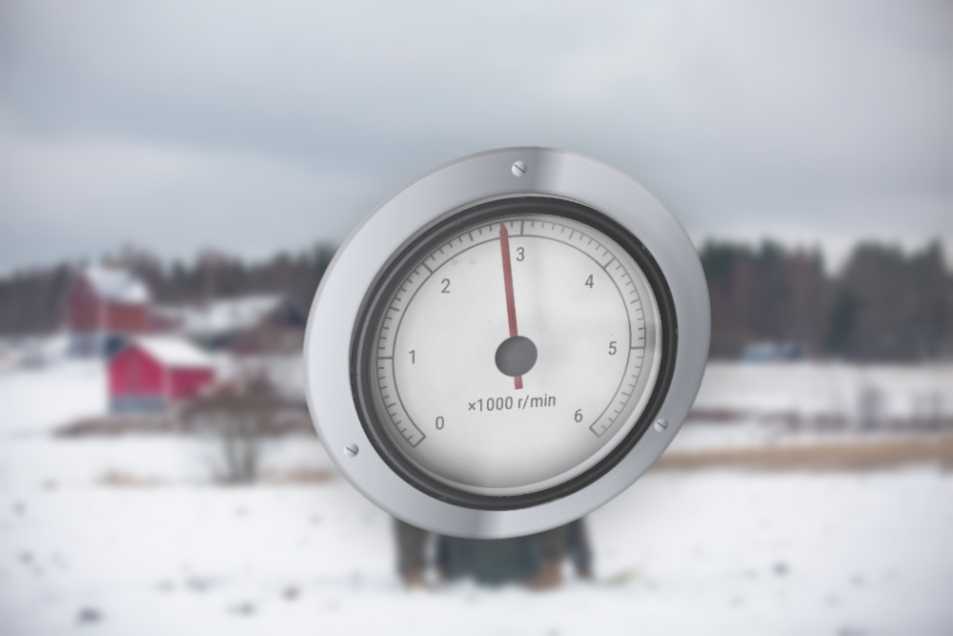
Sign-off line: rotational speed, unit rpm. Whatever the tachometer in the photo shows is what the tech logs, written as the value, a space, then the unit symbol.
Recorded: 2800 rpm
